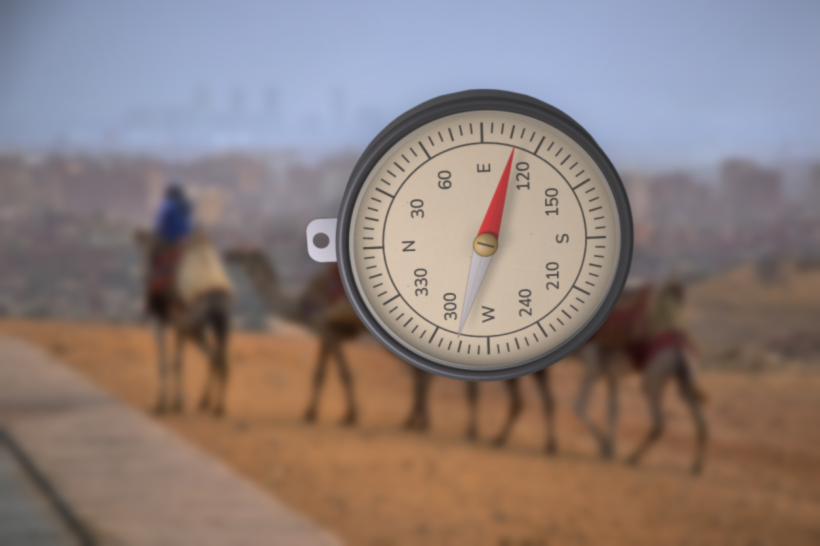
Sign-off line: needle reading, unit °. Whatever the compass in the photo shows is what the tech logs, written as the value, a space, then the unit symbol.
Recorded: 107.5 °
